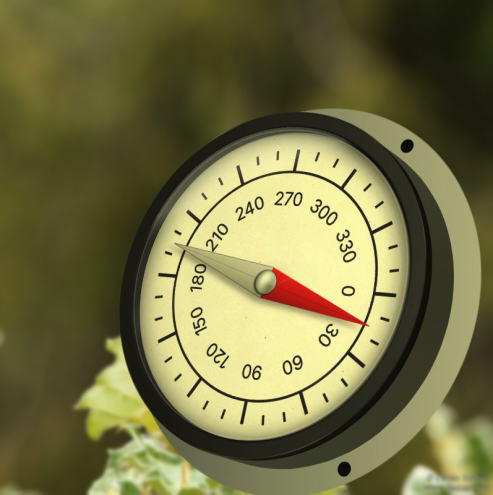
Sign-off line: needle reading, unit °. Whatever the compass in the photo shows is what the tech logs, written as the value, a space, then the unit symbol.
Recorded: 15 °
